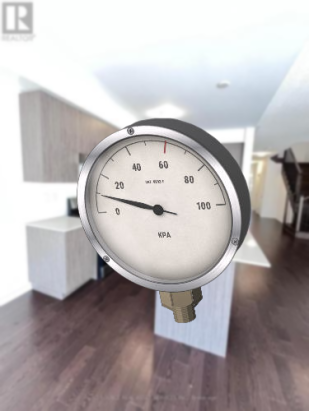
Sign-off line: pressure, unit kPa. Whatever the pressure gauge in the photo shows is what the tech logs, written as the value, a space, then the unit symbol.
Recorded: 10 kPa
